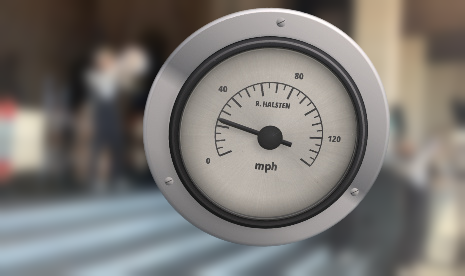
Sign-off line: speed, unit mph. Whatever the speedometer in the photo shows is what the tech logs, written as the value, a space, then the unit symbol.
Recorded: 25 mph
